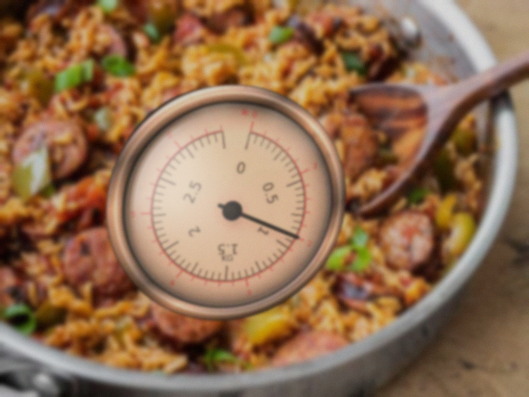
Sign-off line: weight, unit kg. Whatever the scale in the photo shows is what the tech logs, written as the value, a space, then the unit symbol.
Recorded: 0.9 kg
